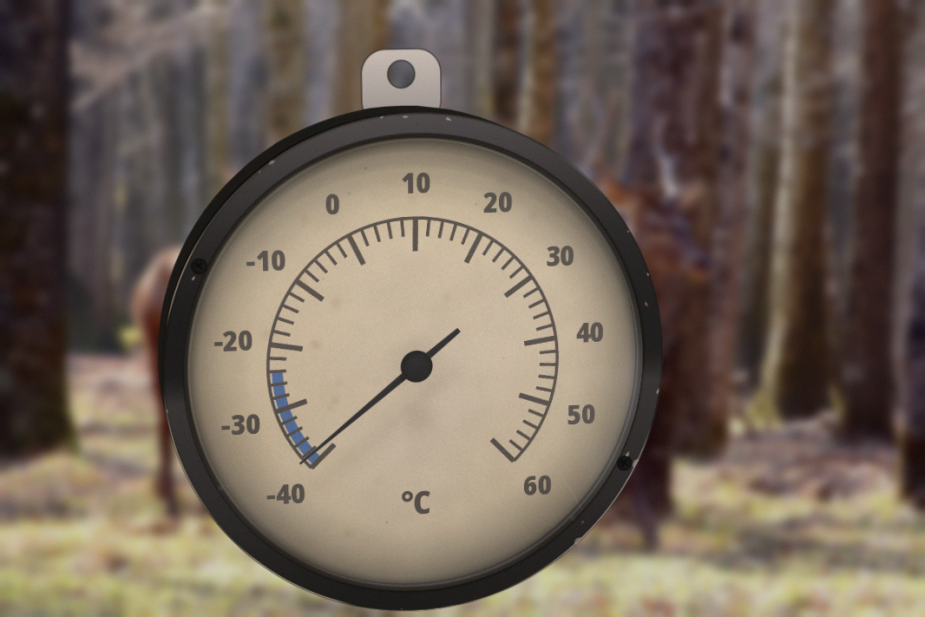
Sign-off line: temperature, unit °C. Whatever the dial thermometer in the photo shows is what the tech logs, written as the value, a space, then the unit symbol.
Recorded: -38 °C
